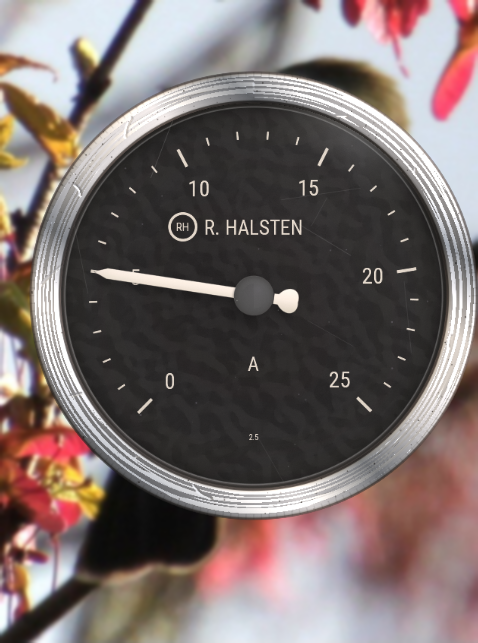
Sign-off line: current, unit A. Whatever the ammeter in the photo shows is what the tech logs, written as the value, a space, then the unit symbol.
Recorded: 5 A
